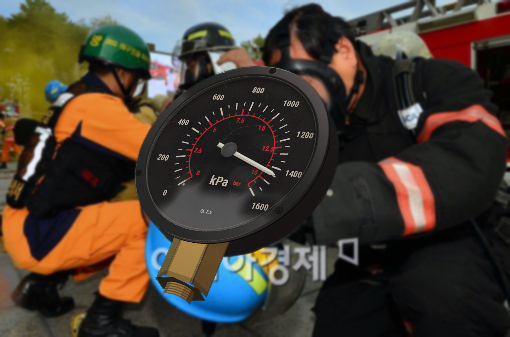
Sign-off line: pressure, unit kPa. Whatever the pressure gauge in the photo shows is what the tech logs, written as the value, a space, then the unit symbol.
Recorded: 1450 kPa
